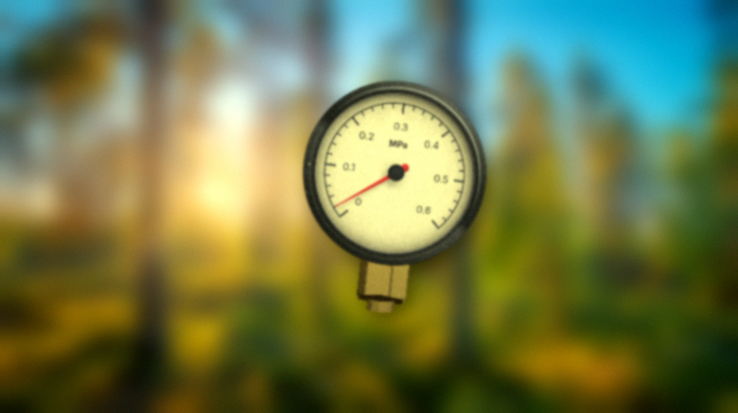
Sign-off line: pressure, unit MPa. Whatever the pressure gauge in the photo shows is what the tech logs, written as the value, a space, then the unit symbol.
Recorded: 0.02 MPa
